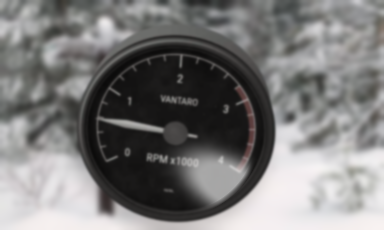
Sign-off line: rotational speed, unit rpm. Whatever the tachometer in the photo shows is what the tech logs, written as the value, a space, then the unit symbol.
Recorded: 600 rpm
